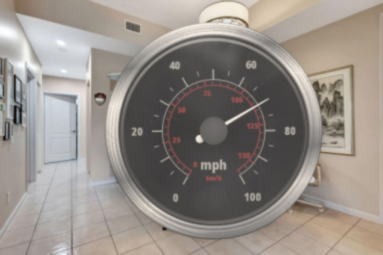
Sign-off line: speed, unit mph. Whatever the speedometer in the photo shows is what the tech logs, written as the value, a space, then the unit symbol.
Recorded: 70 mph
